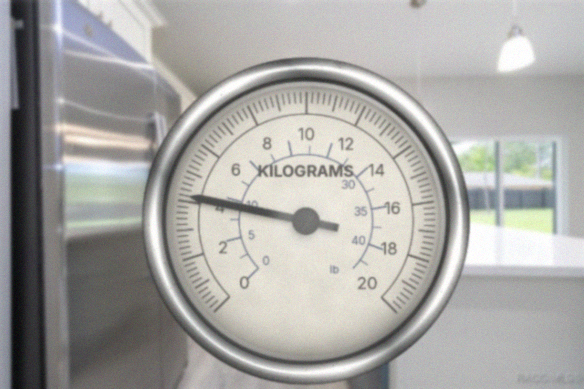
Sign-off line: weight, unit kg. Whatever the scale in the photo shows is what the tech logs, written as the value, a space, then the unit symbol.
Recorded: 4.2 kg
